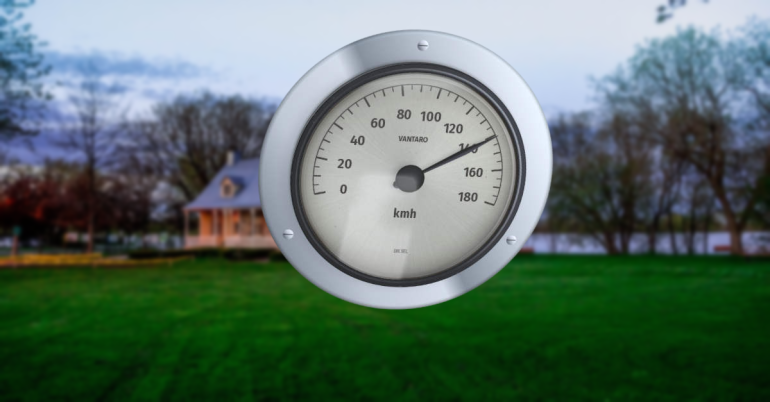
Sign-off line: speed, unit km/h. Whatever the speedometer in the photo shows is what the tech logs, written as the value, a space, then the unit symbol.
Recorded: 140 km/h
